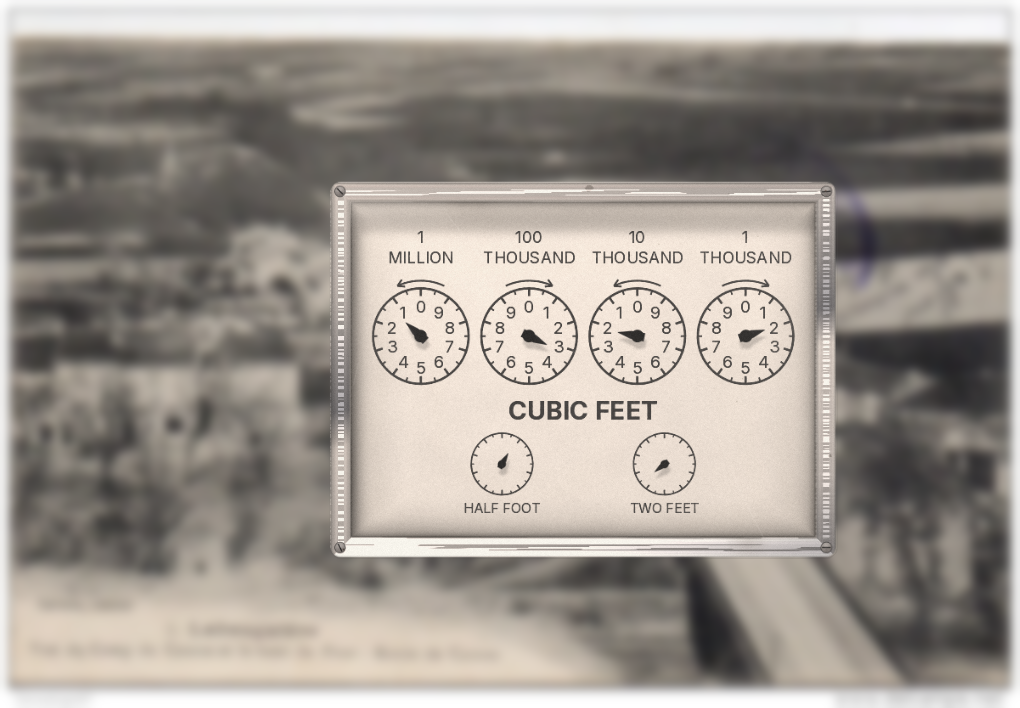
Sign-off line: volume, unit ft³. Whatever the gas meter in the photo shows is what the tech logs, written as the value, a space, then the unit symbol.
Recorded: 132200 ft³
